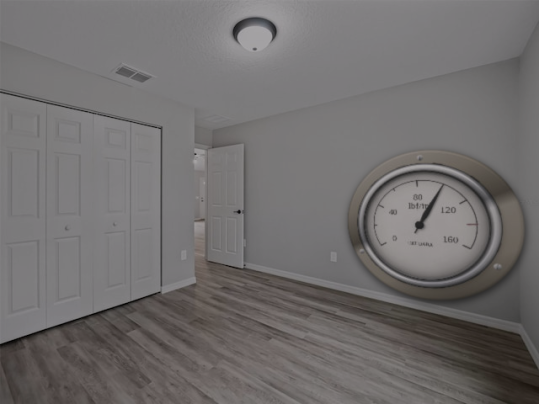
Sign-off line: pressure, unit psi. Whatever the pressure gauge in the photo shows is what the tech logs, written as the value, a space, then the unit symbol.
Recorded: 100 psi
